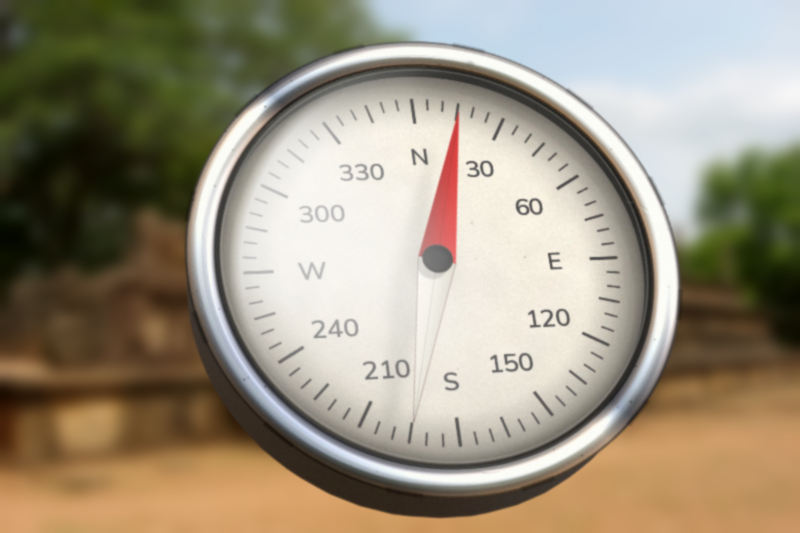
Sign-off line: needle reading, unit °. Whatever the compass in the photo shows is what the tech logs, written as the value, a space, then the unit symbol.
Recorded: 15 °
